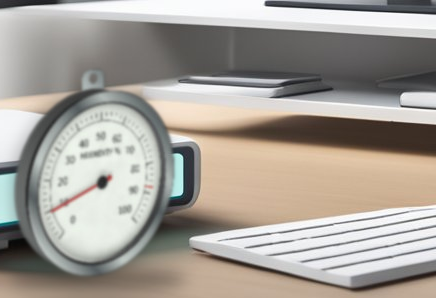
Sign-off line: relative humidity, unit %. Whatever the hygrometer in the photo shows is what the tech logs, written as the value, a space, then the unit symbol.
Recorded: 10 %
